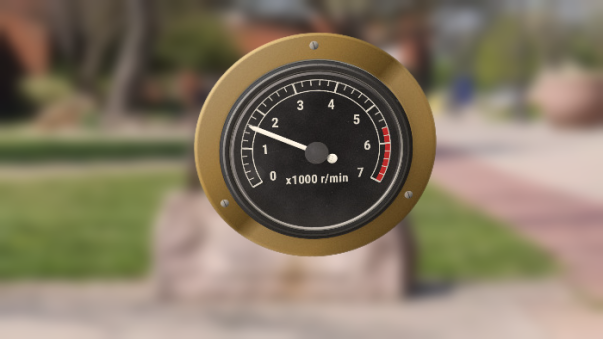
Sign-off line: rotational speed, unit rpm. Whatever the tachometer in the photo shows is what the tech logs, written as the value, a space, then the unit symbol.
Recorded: 1600 rpm
